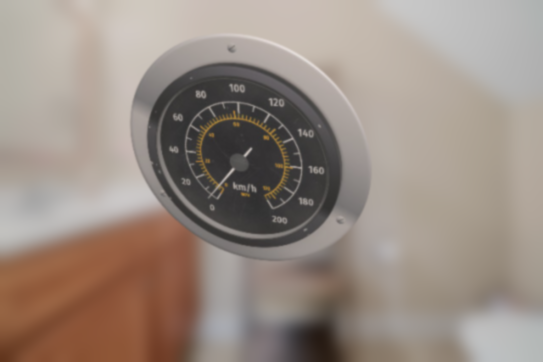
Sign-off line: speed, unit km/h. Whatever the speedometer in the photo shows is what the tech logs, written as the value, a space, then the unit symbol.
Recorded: 5 km/h
